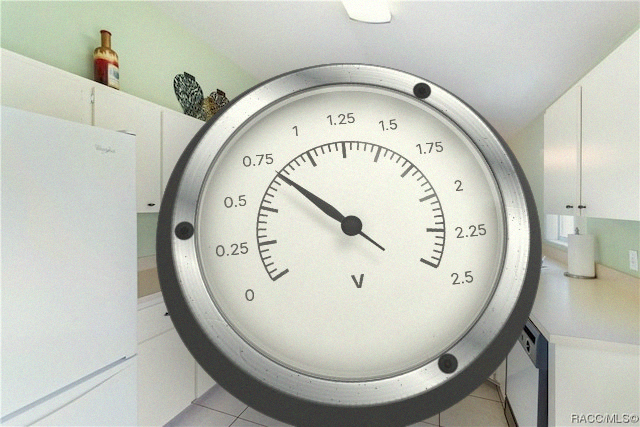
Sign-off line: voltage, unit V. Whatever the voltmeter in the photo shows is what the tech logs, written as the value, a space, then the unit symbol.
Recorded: 0.75 V
